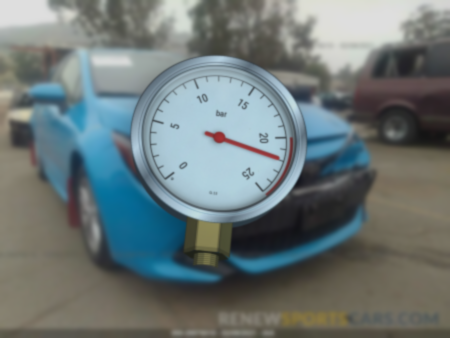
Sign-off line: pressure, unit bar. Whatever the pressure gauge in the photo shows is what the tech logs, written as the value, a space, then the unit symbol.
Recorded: 22 bar
